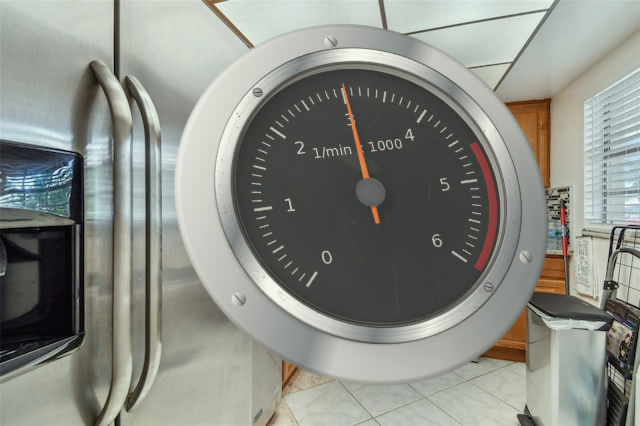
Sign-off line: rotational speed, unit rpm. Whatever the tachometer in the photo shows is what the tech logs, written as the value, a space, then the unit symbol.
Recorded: 3000 rpm
